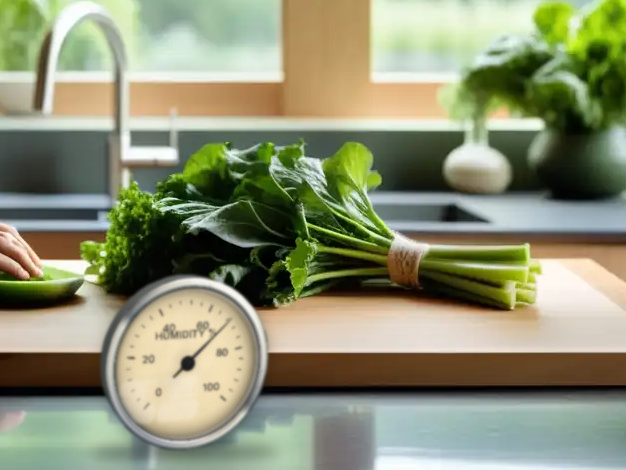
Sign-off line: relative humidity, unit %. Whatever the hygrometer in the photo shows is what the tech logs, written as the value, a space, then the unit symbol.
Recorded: 68 %
